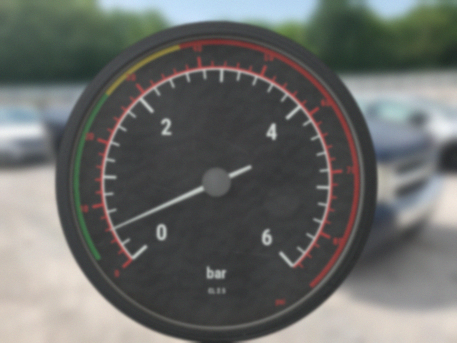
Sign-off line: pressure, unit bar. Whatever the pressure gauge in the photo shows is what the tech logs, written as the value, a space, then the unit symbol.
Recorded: 0.4 bar
